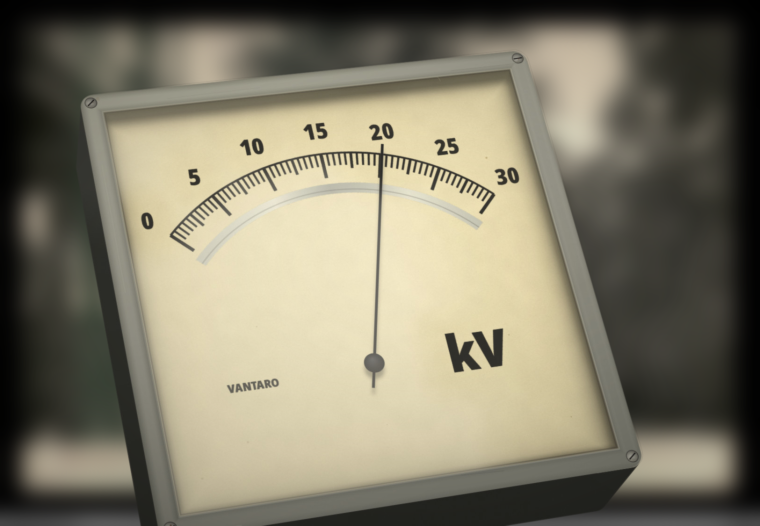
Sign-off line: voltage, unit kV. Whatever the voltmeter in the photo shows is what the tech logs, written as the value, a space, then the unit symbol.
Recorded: 20 kV
